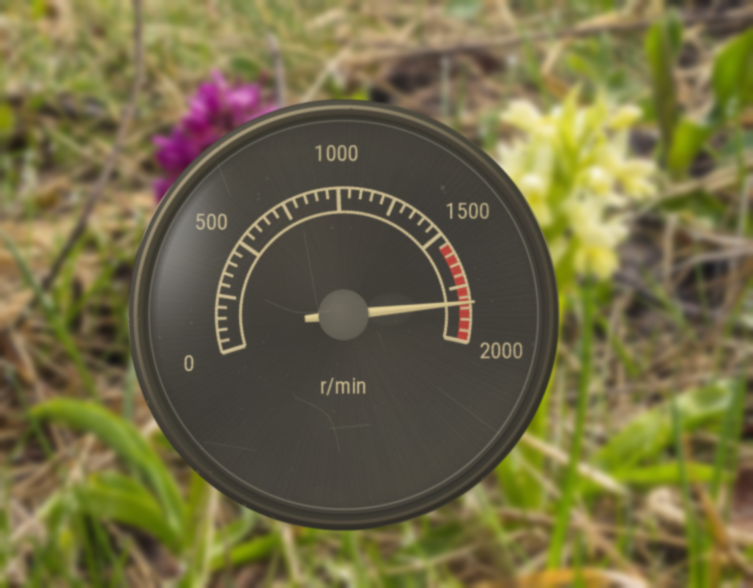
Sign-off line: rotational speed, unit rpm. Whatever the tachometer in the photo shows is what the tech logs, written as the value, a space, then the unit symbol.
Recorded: 1825 rpm
